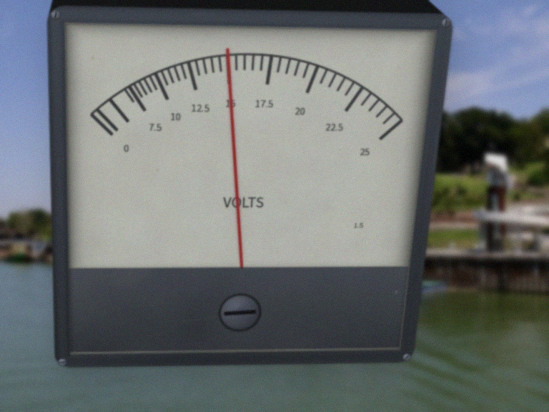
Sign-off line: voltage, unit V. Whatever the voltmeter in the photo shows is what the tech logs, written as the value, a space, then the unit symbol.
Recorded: 15 V
